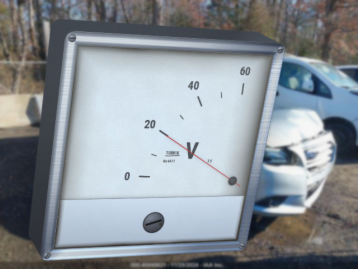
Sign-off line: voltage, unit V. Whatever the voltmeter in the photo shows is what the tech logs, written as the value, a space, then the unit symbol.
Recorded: 20 V
